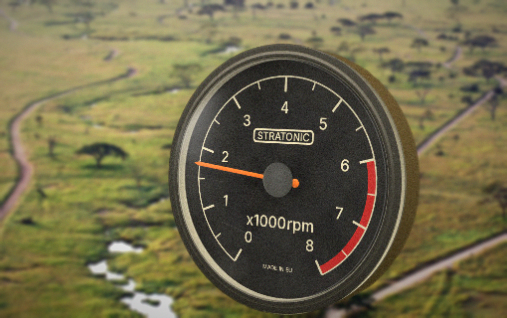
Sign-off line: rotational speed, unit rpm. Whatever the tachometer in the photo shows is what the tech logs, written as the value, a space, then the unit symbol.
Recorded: 1750 rpm
